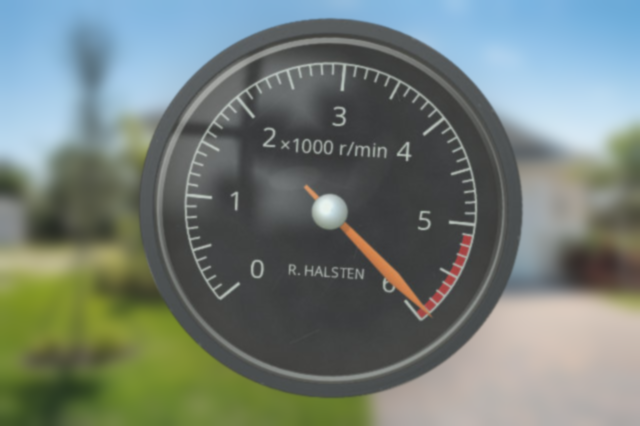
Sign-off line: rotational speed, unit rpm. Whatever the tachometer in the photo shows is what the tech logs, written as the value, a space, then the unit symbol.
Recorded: 5900 rpm
